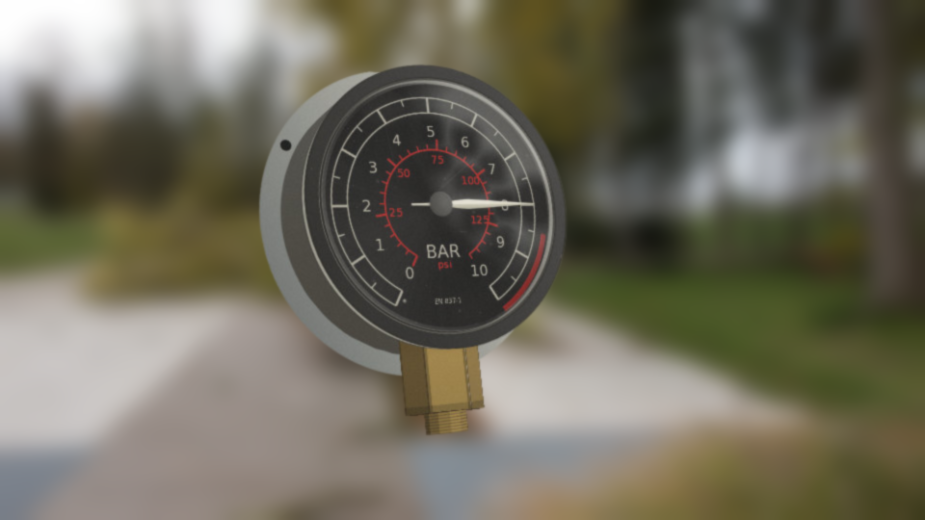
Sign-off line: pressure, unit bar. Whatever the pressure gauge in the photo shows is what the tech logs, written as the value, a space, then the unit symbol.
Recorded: 8 bar
